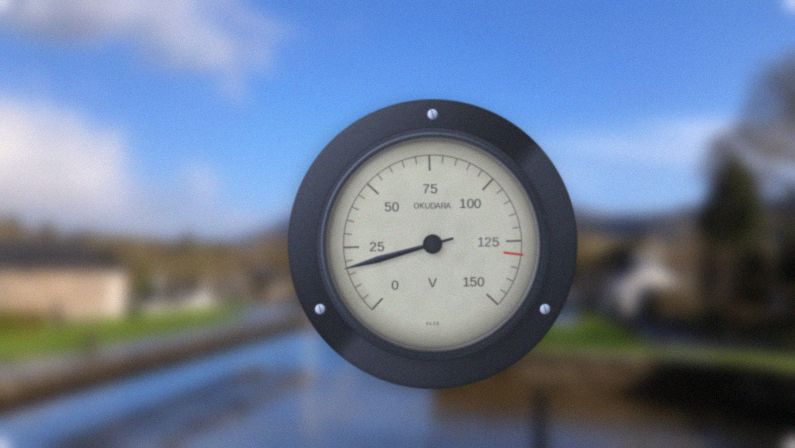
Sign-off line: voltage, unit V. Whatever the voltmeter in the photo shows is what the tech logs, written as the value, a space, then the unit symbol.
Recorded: 17.5 V
